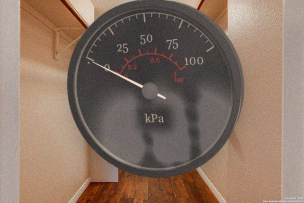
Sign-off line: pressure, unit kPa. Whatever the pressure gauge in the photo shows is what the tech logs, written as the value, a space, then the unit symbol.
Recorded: 0 kPa
